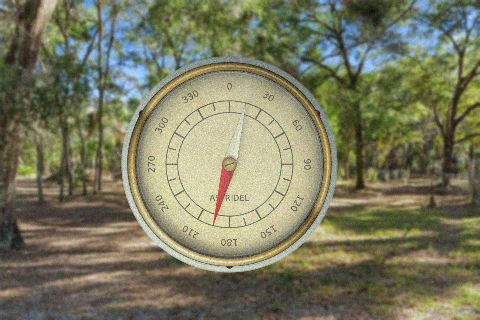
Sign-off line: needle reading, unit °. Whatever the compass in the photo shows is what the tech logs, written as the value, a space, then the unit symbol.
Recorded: 195 °
